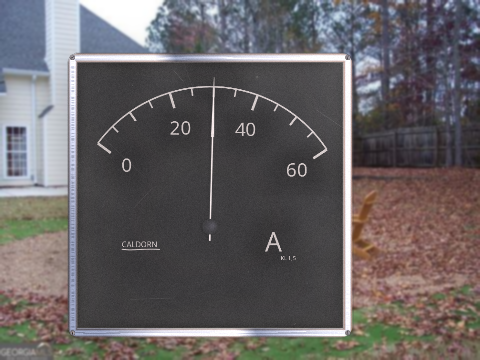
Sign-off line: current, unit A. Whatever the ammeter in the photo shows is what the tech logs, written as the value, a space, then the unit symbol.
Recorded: 30 A
